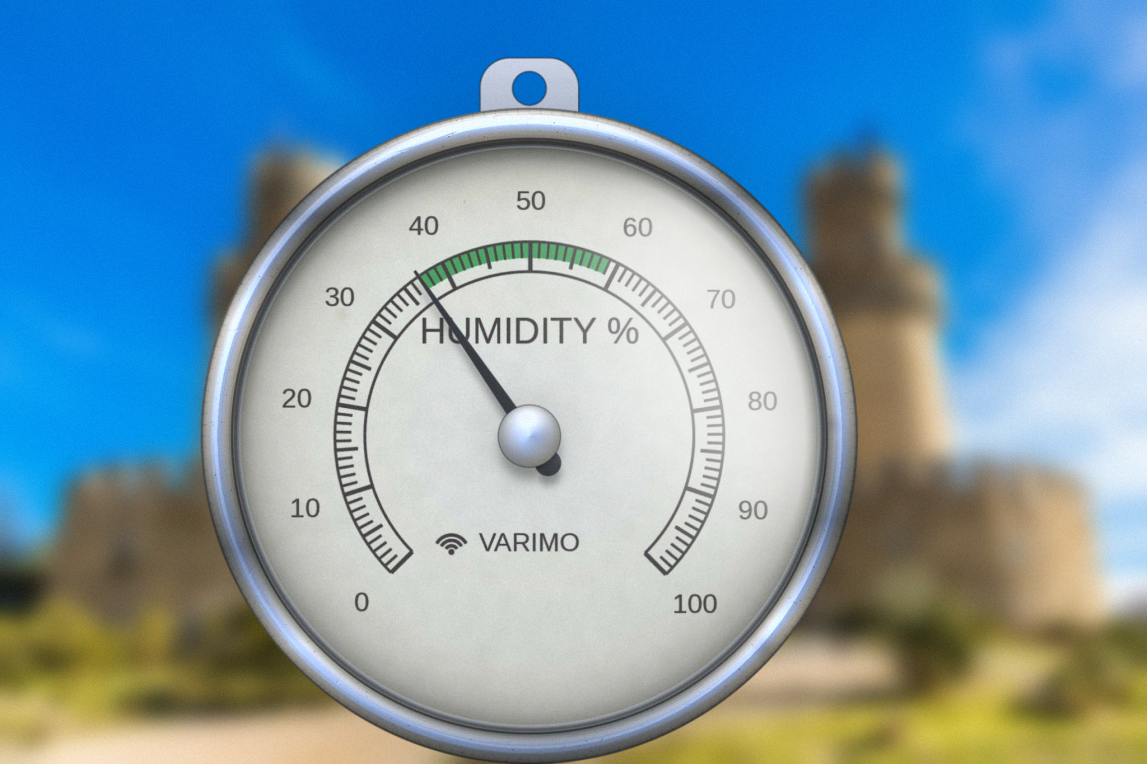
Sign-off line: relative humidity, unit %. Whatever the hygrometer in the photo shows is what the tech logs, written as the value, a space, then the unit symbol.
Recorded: 37 %
